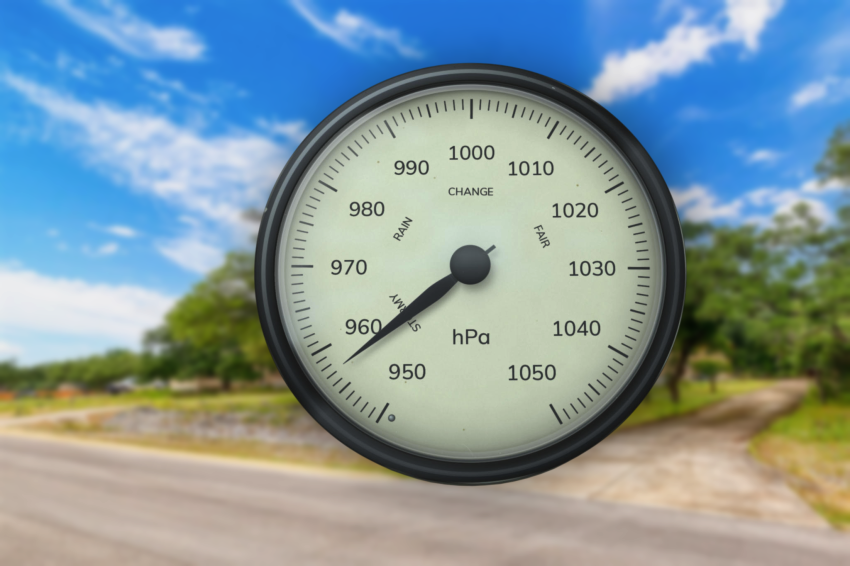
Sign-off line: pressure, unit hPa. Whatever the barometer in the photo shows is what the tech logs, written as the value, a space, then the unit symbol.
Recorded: 957 hPa
